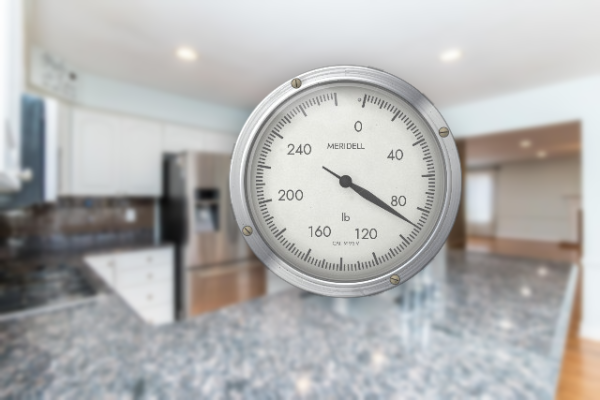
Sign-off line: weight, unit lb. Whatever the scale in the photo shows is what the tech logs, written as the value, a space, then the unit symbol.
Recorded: 90 lb
